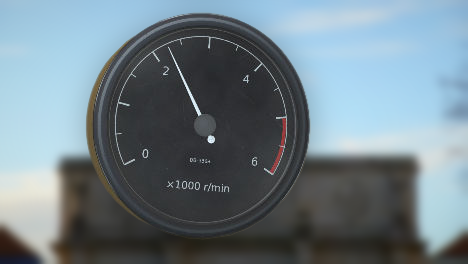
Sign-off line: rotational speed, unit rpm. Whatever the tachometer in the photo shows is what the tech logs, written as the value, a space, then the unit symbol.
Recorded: 2250 rpm
